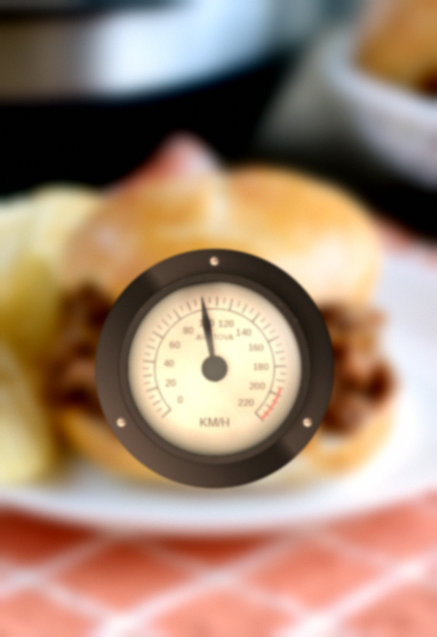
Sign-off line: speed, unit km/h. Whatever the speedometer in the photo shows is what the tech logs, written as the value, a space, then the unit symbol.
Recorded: 100 km/h
